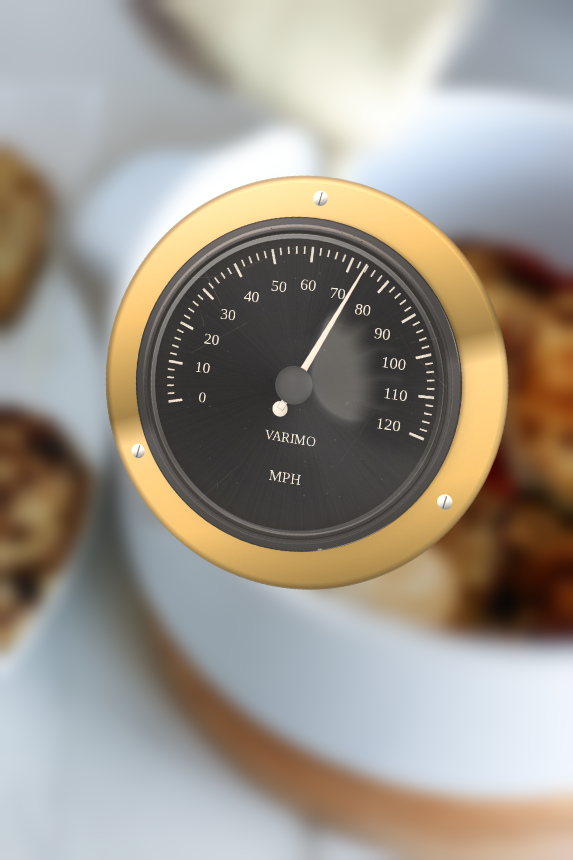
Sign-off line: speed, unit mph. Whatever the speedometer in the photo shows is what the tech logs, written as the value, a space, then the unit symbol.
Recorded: 74 mph
